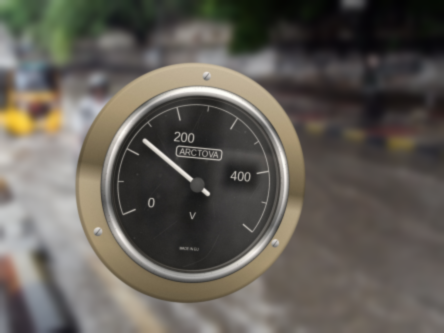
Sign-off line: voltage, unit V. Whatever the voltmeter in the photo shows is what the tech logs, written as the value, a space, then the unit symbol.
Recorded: 125 V
